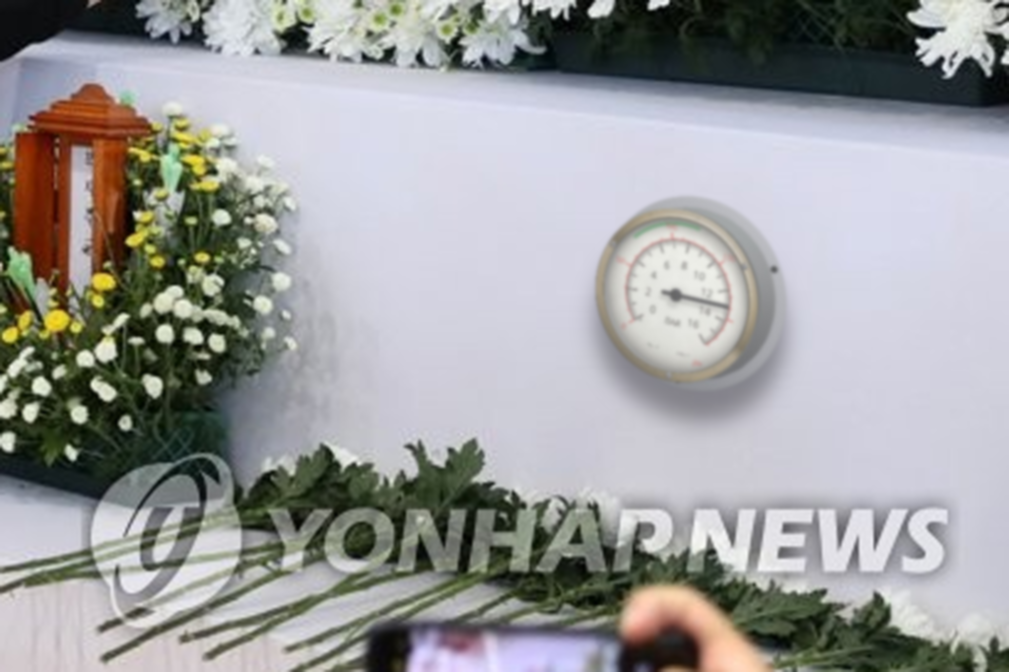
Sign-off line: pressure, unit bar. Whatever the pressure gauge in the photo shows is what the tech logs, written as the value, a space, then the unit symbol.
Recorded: 13 bar
